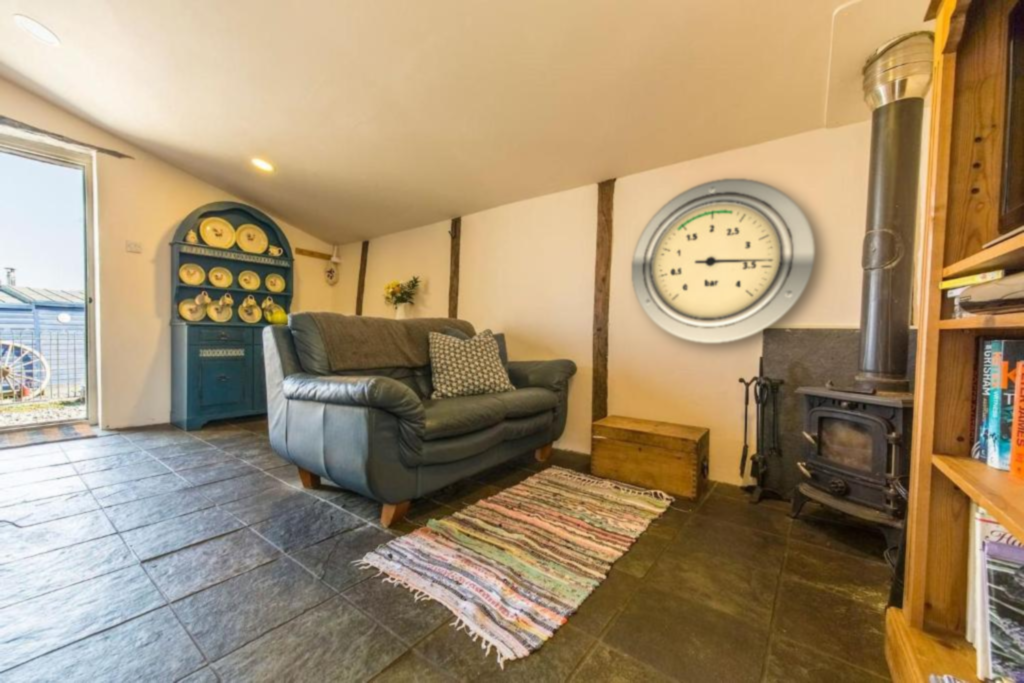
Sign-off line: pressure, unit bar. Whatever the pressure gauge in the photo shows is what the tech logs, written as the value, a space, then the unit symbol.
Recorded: 3.4 bar
